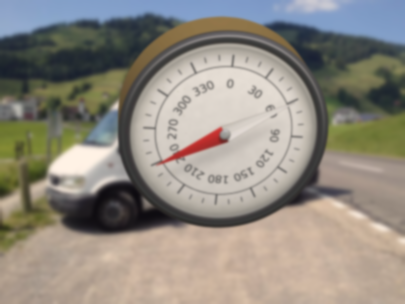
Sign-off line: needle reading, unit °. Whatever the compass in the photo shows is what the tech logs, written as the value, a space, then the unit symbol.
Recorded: 240 °
